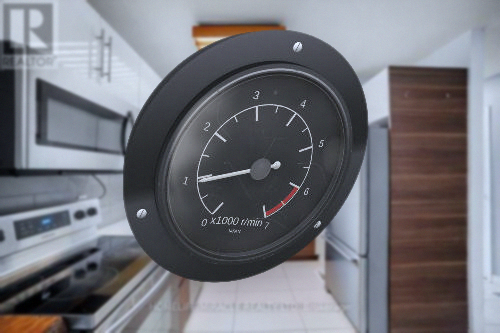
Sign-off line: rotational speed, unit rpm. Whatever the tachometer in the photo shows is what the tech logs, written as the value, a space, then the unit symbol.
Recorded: 1000 rpm
